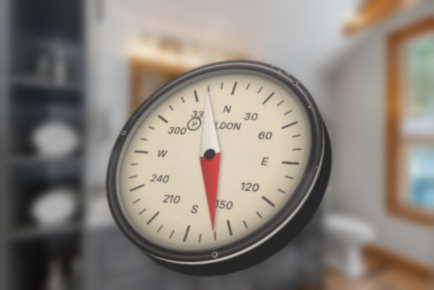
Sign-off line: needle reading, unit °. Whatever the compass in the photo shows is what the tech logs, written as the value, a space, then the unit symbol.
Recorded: 160 °
